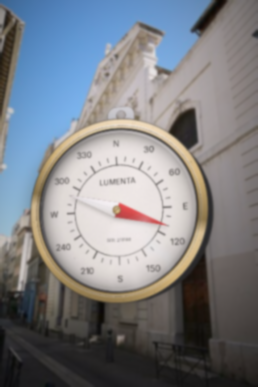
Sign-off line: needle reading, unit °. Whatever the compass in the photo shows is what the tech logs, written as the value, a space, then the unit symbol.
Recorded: 110 °
